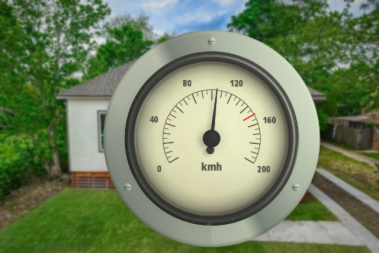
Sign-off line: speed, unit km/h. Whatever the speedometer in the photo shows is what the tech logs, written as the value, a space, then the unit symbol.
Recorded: 105 km/h
